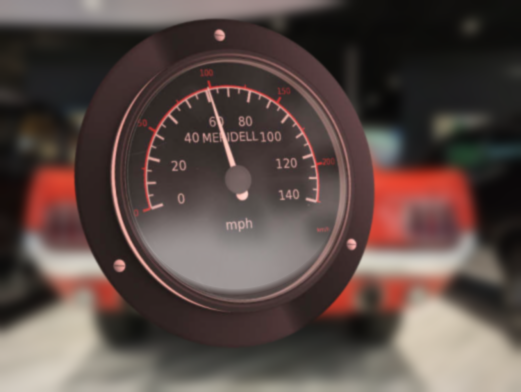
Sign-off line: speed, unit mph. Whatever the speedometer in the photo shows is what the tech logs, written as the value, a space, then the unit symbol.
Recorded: 60 mph
